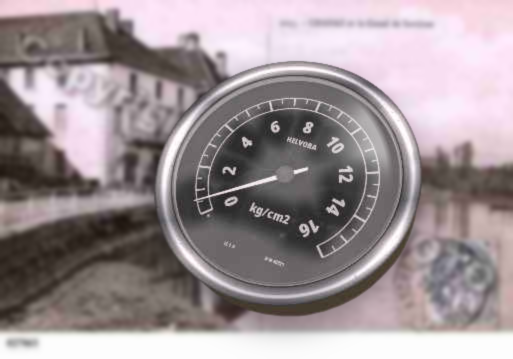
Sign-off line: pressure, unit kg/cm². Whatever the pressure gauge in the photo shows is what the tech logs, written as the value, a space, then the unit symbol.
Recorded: 0.5 kg/cm²
